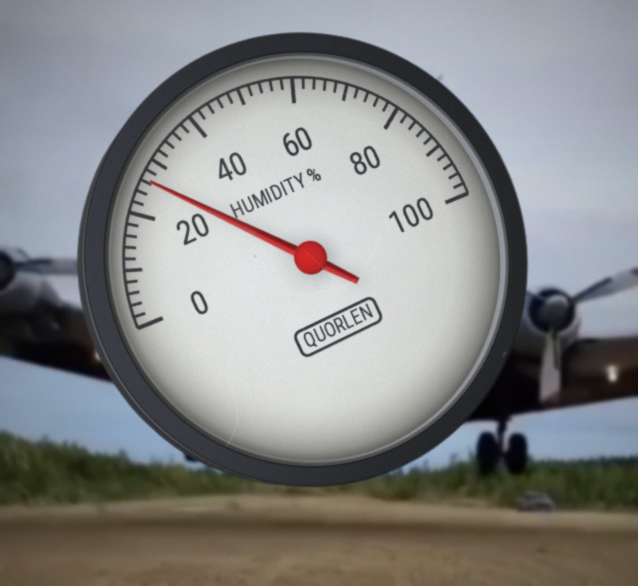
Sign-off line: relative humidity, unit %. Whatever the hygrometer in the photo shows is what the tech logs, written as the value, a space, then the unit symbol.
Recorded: 26 %
